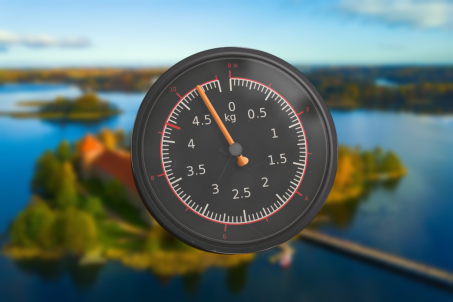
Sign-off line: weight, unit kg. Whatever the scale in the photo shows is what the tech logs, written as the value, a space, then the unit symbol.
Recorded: 4.75 kg
